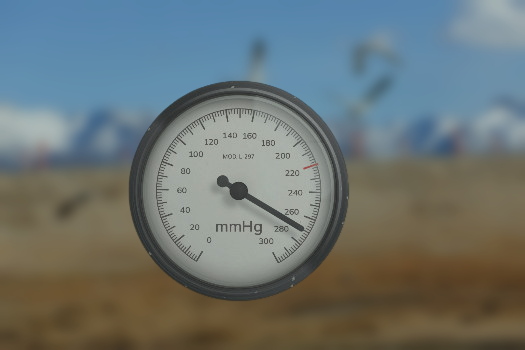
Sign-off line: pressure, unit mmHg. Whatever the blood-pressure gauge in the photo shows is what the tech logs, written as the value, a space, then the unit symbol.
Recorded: 270 mmHg
